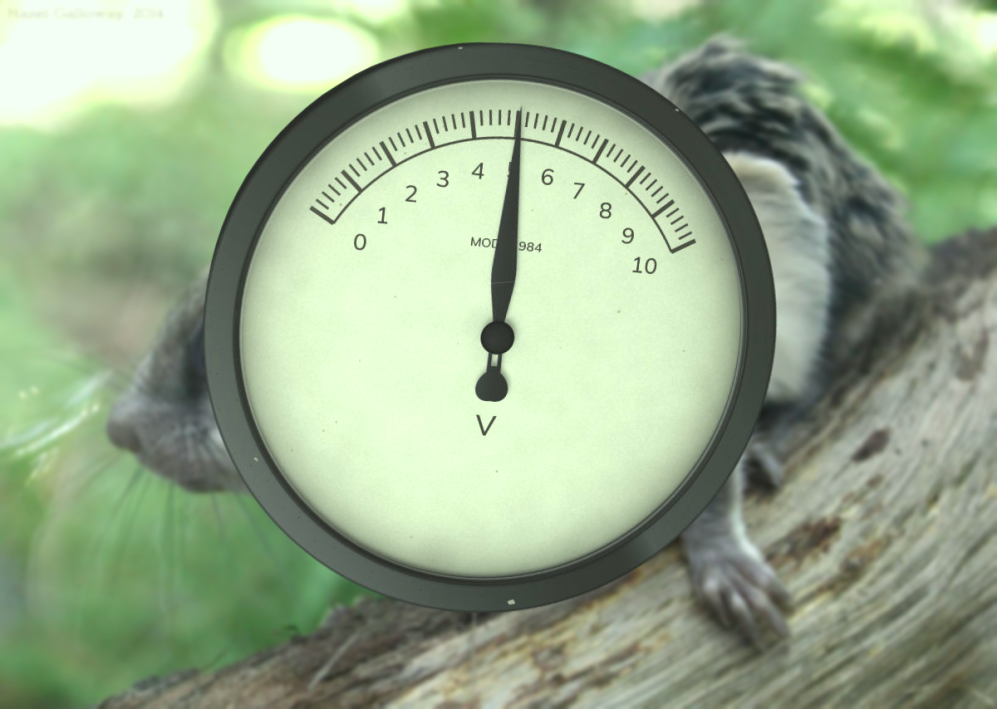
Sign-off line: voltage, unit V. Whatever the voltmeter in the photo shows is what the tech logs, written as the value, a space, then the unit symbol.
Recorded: 5 V
